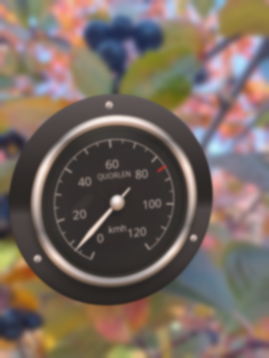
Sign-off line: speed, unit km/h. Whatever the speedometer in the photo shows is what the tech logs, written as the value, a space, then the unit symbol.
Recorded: 7.5 km/h
